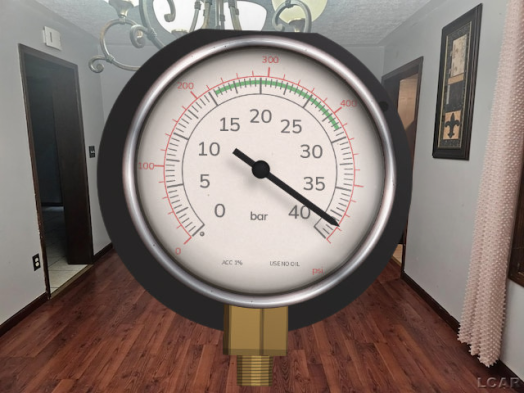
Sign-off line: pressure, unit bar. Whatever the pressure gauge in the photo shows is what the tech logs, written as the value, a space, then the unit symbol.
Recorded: 38.5 bar
